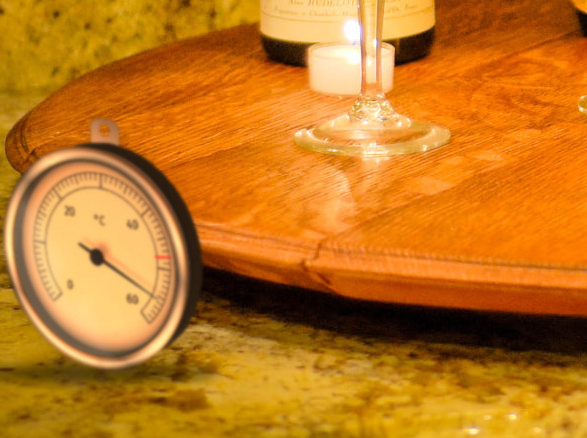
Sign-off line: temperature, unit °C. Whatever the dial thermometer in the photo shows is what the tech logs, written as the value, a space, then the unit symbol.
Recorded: 55 °C
